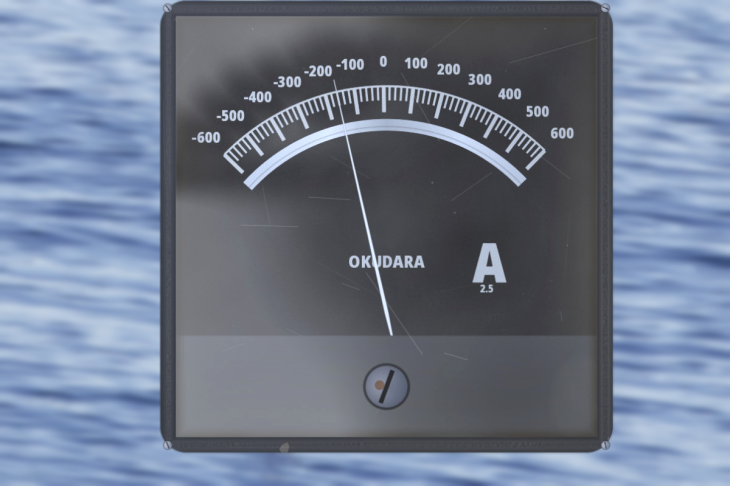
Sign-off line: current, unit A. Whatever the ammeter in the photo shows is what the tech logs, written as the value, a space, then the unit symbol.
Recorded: -160 A
